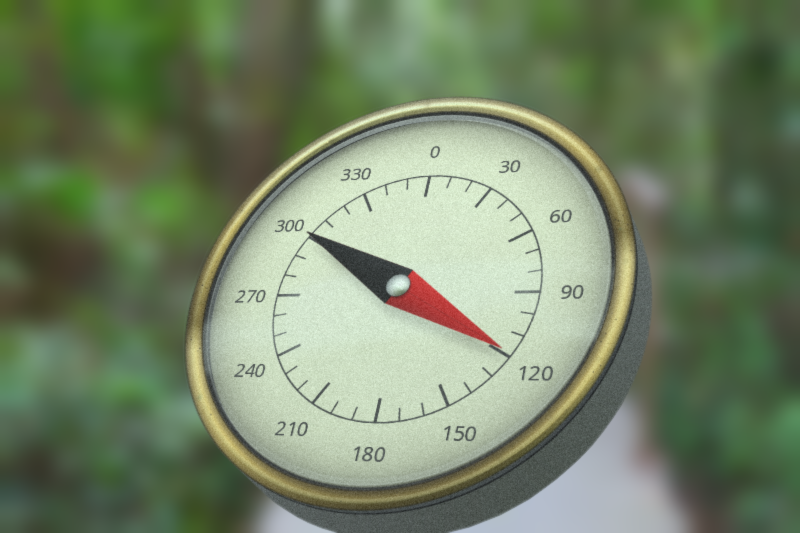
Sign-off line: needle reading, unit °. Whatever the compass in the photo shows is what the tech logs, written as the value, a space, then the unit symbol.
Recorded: 120 °
